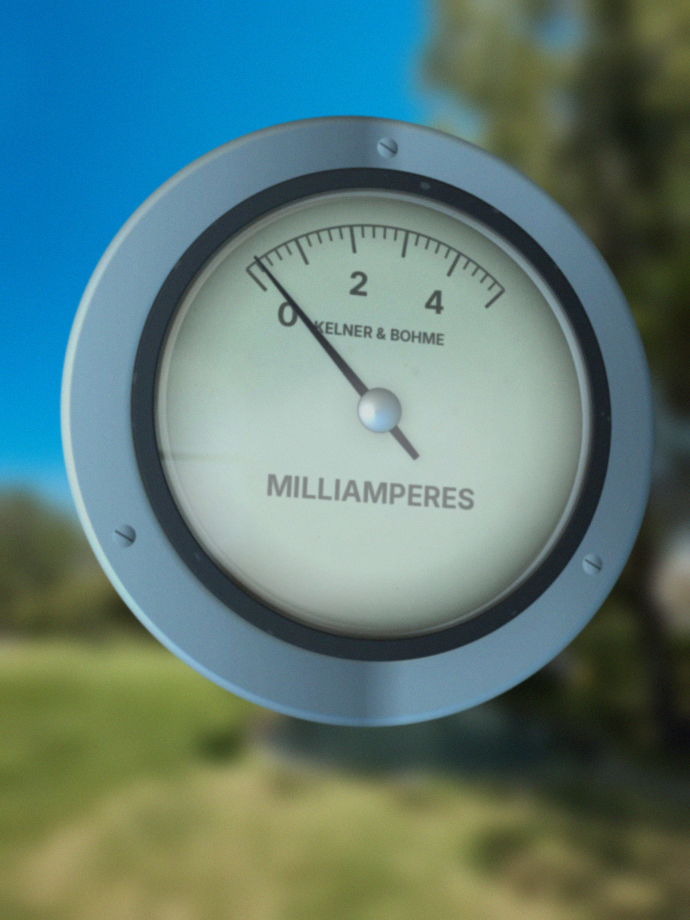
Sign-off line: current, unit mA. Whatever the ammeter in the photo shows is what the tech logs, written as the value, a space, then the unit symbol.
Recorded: 0.2 mA
